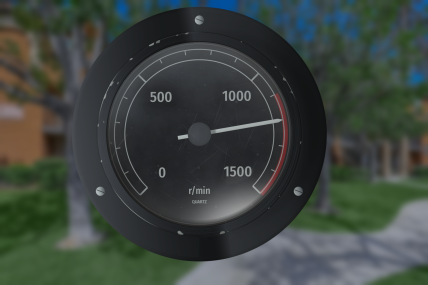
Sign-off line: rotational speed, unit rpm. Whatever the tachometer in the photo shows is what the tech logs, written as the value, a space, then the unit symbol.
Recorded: 1200 rpm
